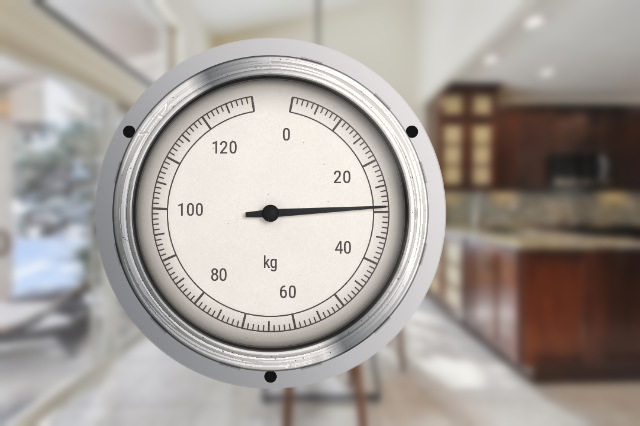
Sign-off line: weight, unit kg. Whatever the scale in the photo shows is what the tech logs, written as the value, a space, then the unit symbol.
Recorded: 29 kg
